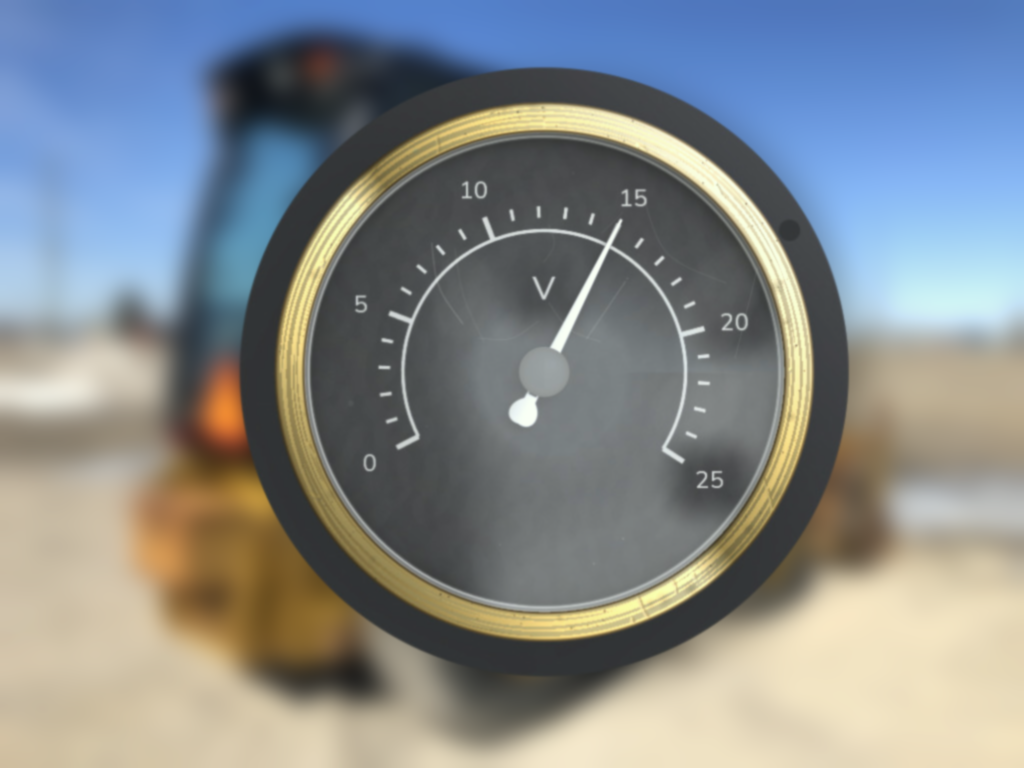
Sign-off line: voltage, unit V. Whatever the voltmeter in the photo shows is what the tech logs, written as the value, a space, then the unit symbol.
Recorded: 15 V
